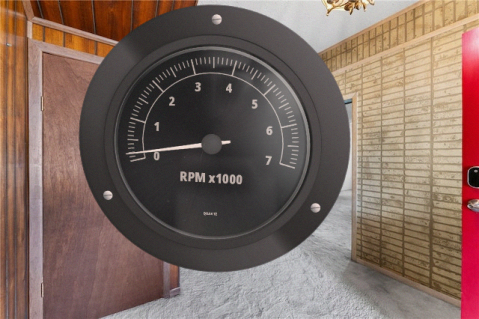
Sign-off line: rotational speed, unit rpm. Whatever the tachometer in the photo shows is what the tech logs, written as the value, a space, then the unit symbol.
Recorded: 200 rpm
